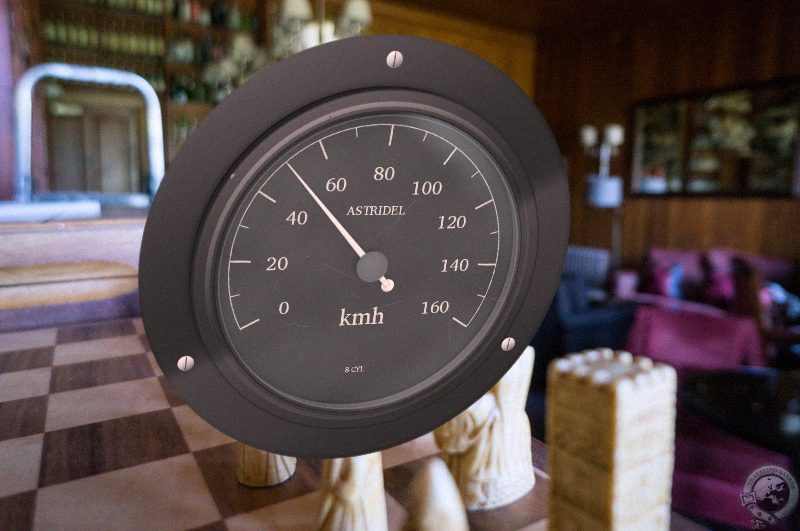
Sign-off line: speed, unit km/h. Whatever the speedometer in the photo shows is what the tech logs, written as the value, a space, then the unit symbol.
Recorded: 50 km/h
